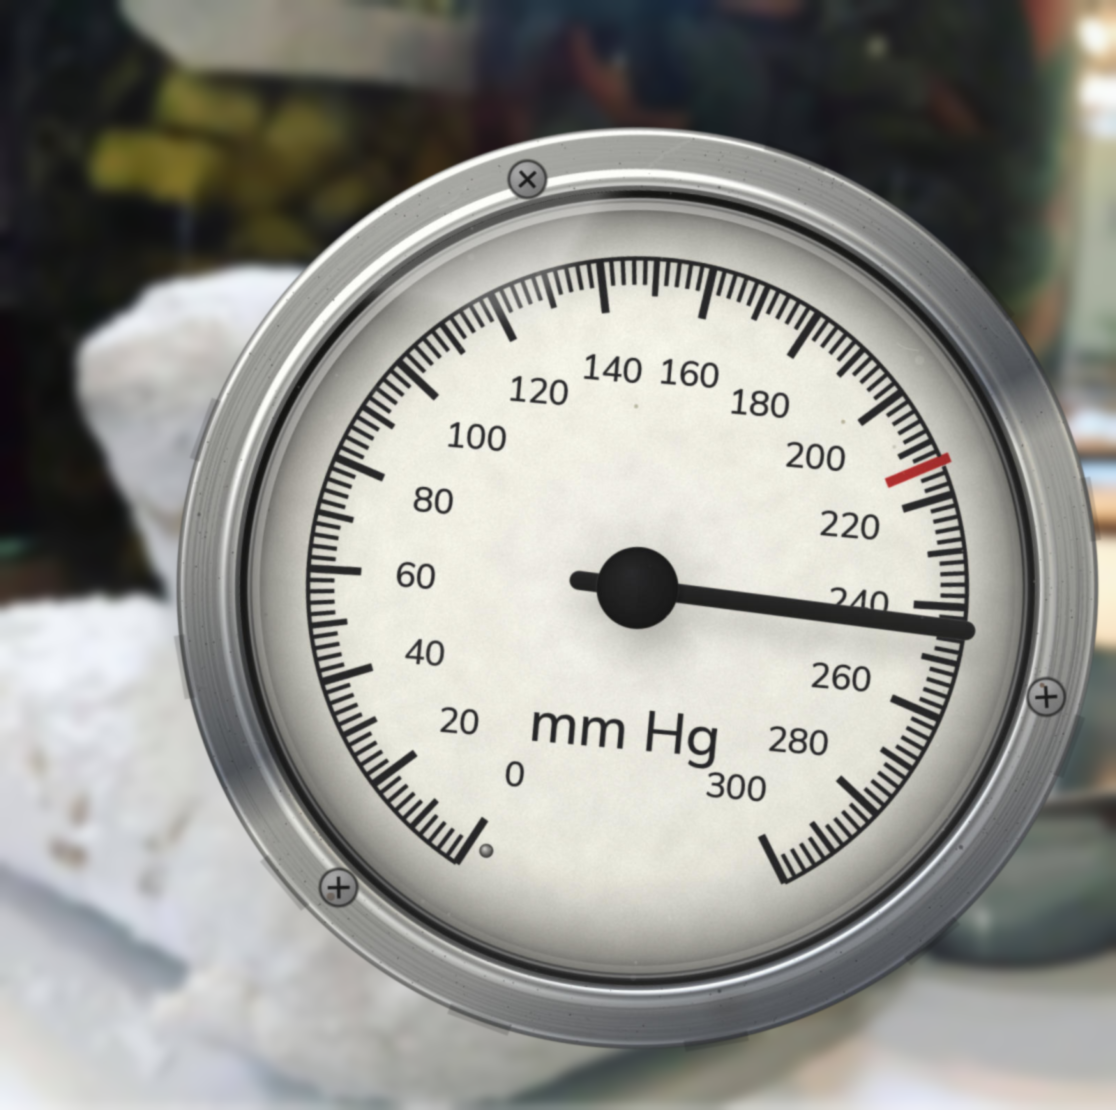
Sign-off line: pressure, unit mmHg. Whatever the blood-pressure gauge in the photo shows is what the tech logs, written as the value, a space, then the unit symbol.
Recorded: 244 mmHg
